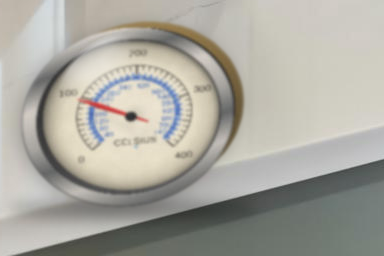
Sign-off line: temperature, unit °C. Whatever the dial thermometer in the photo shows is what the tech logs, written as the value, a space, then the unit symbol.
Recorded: 100 °C
